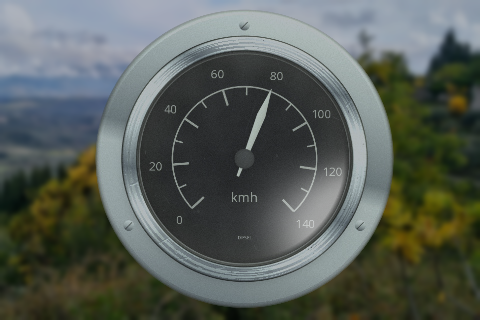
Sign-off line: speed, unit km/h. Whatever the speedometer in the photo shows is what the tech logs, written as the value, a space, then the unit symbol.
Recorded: 80 km/h
